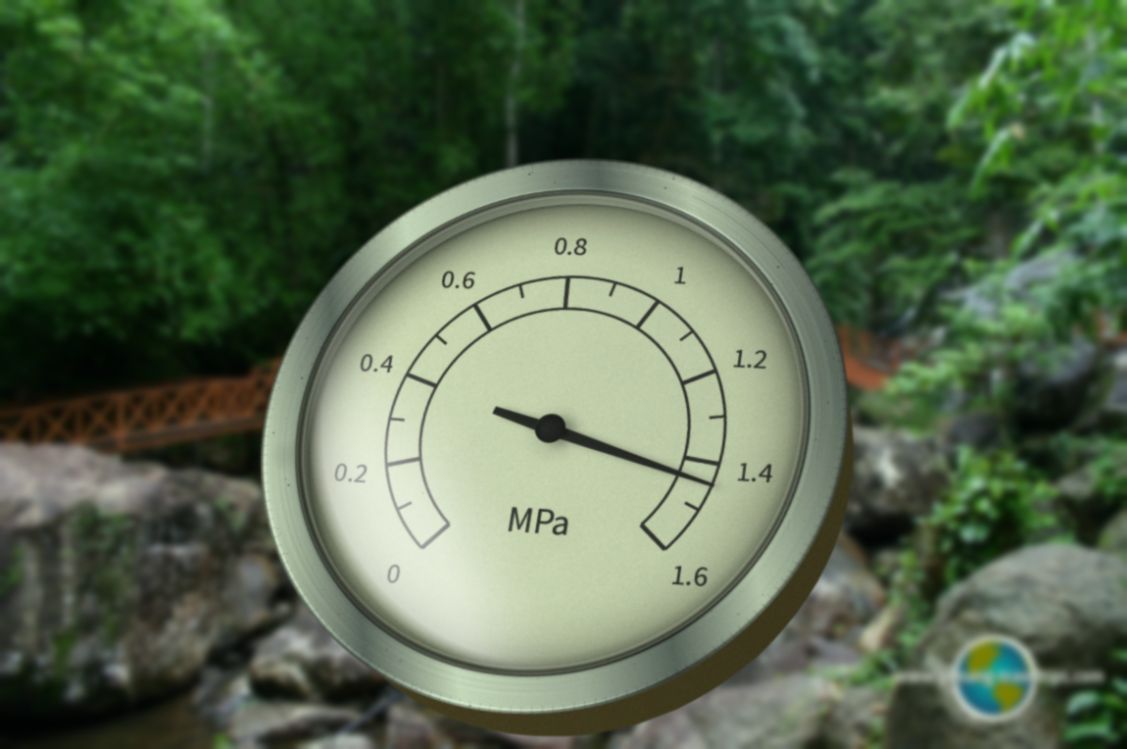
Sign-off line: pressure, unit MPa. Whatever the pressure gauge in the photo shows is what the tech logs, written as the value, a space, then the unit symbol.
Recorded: 1.45 MPa
